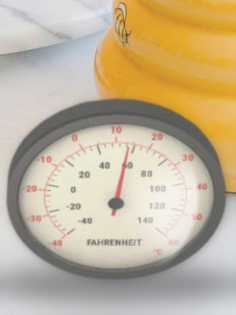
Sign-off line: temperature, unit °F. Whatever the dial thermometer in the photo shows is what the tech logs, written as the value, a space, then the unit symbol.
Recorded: 56 °F
